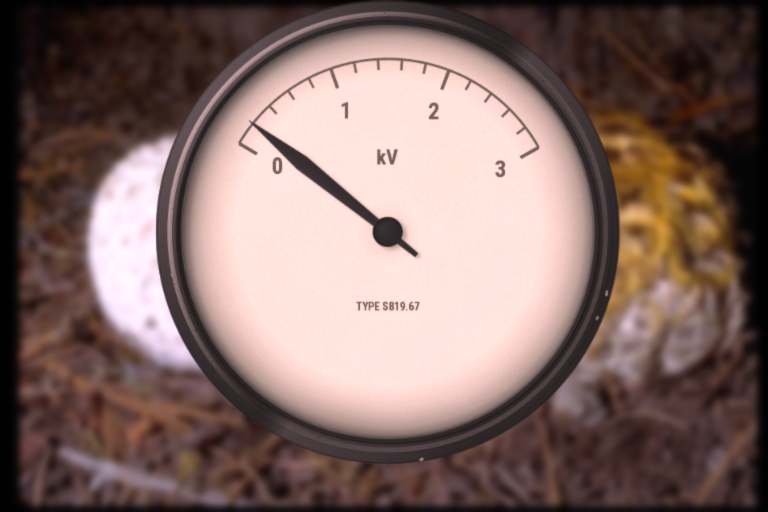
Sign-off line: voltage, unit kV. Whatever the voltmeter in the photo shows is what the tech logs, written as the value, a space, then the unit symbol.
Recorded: 0.2 kV
